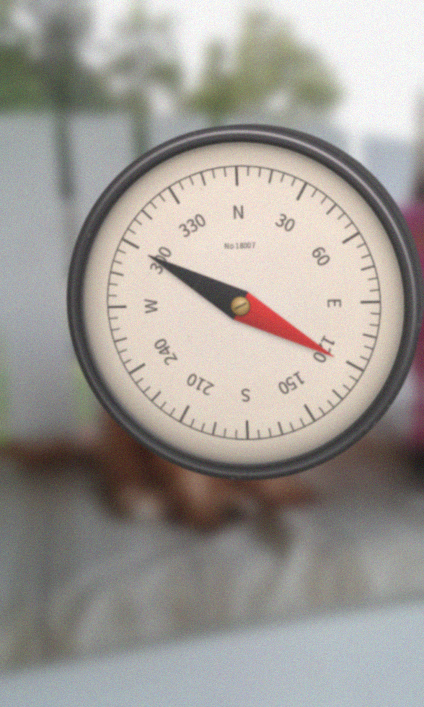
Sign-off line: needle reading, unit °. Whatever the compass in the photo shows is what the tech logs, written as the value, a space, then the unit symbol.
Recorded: 120 °
